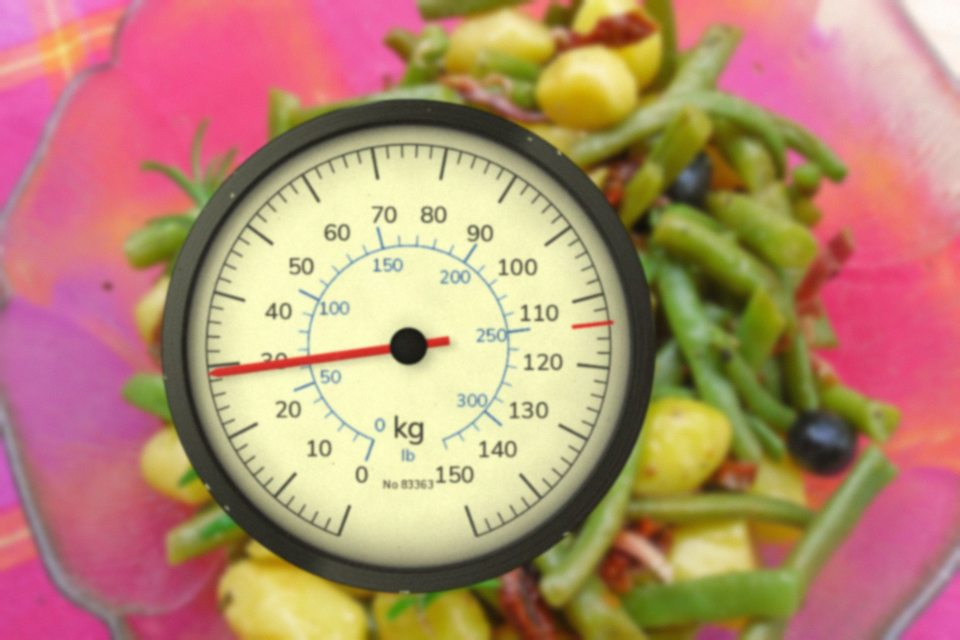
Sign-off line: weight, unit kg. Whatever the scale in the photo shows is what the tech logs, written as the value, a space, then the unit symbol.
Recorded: 29 kg
